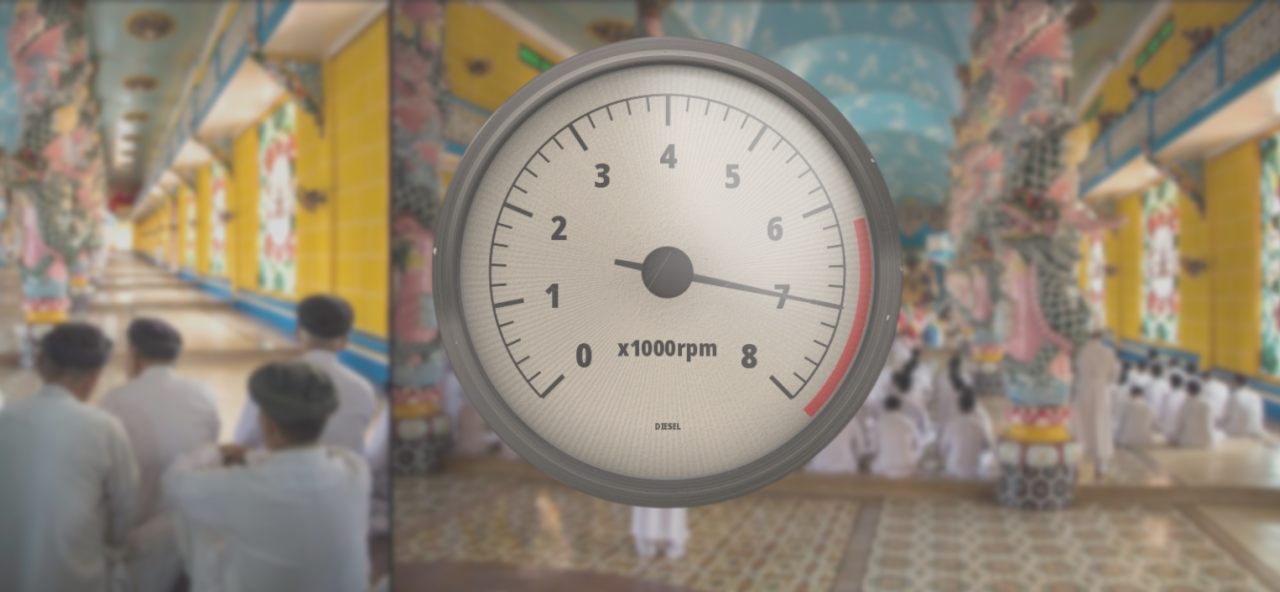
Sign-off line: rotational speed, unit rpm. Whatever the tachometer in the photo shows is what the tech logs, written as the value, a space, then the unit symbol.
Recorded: 7000 rpm
